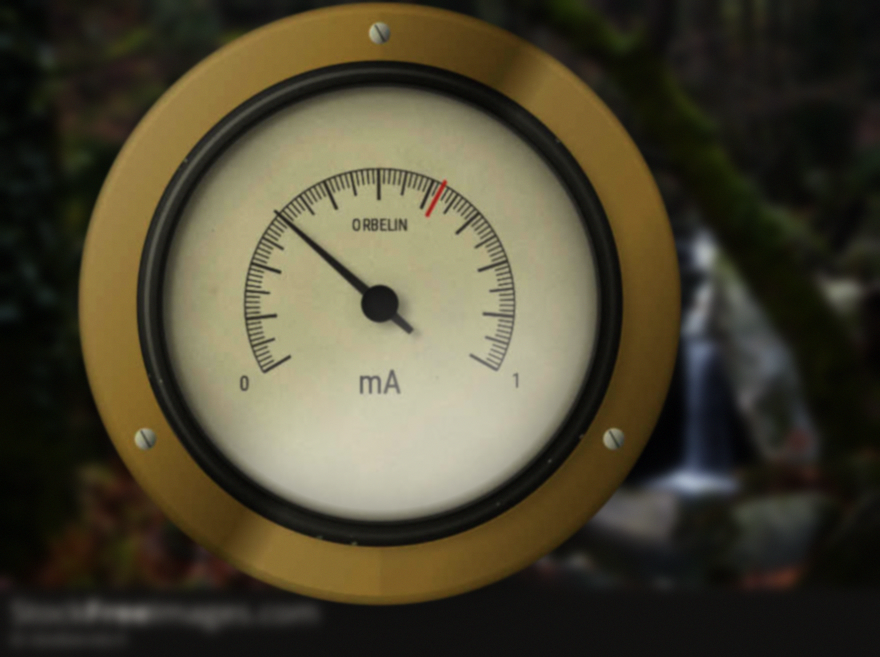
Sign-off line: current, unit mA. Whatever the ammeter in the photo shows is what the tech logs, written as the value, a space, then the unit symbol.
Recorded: 0.3 mA
